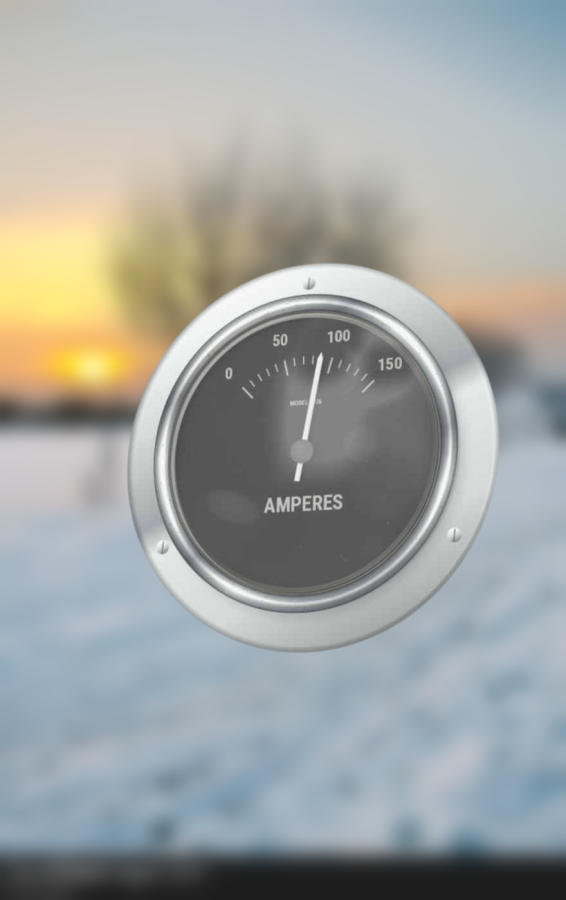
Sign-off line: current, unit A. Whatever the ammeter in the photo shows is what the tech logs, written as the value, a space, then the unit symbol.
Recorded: 90 A
